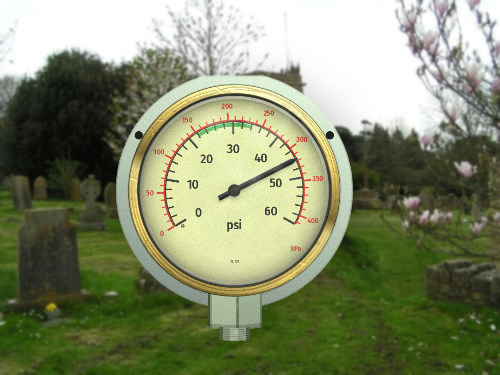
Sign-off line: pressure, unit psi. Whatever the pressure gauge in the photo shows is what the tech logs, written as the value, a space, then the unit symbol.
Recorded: 46 psi
